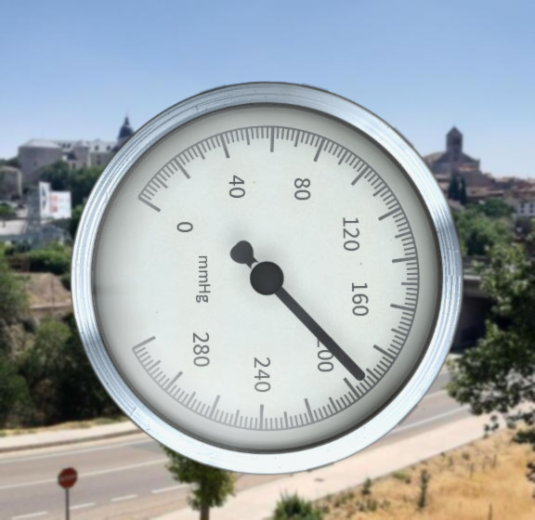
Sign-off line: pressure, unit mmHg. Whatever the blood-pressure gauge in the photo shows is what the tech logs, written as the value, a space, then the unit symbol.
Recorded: 194 mmHg
